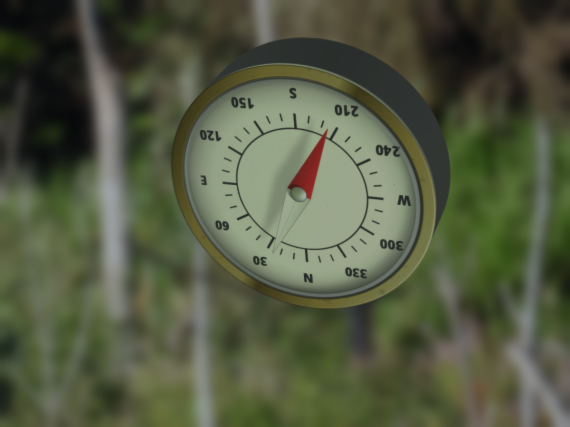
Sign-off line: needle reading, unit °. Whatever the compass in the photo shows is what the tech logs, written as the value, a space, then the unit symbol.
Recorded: 205 °
